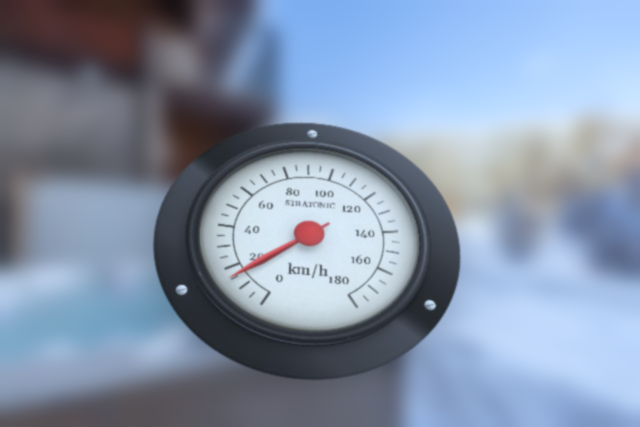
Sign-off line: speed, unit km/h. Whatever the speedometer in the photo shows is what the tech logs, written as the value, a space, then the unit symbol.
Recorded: 15 km/h
